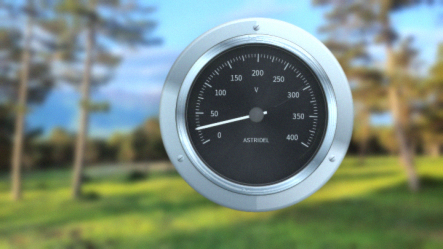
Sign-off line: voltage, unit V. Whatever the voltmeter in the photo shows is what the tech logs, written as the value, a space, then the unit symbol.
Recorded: 25 V
